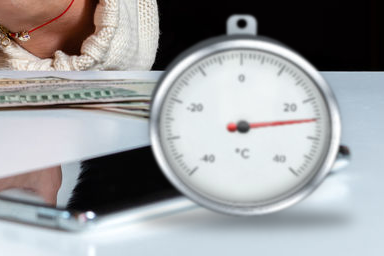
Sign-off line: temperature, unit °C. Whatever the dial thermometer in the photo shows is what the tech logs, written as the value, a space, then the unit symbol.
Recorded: 25 °C
